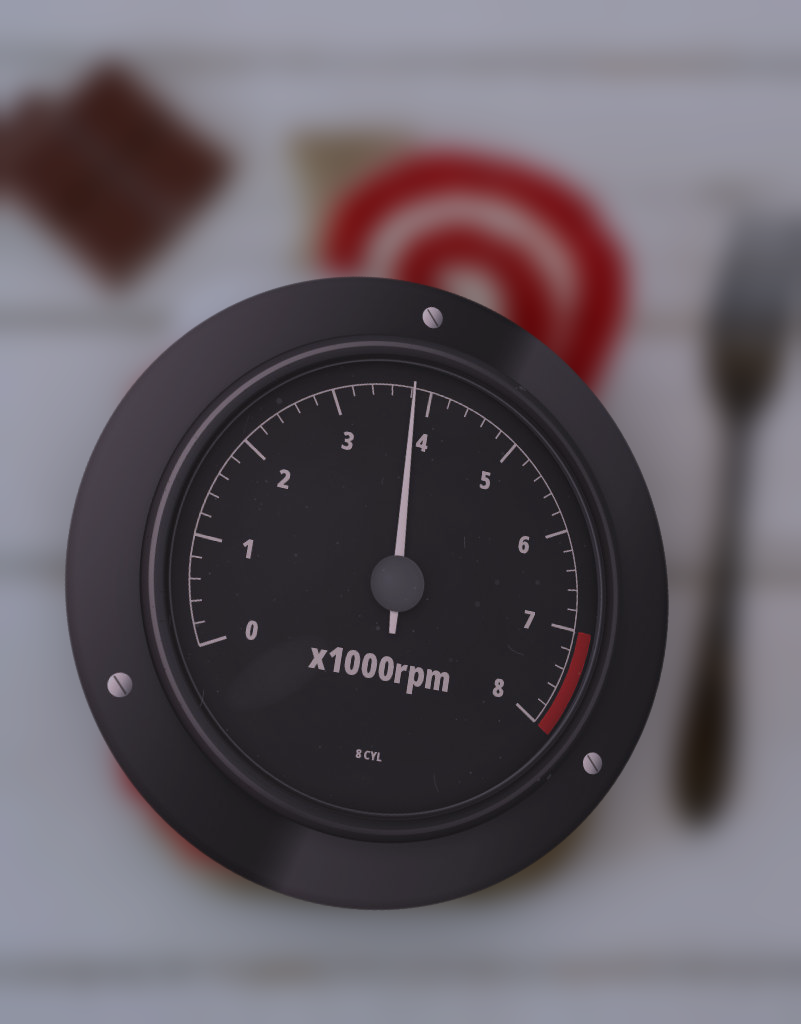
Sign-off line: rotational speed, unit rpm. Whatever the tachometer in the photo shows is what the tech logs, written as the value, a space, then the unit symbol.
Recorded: 3800 rpm
